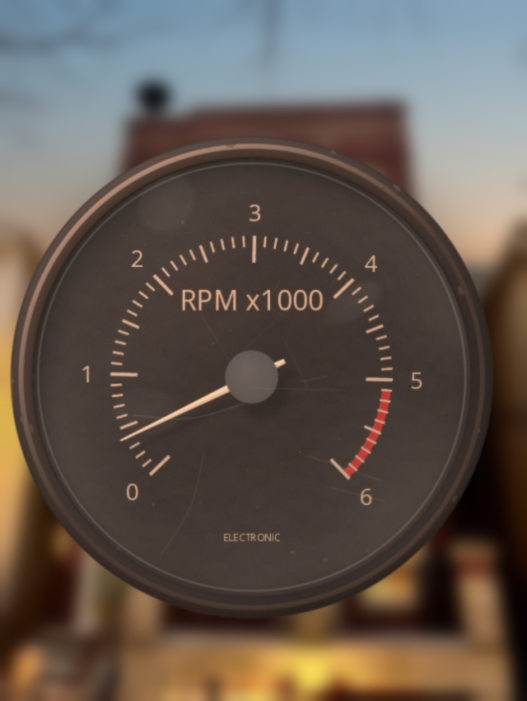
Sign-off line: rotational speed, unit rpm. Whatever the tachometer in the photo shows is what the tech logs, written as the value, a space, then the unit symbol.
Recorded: 400 rpm
